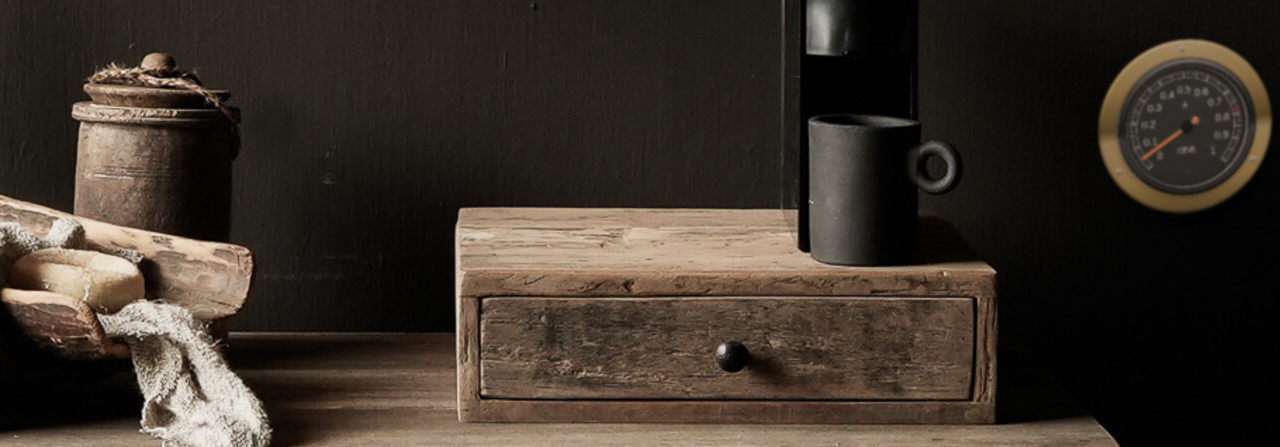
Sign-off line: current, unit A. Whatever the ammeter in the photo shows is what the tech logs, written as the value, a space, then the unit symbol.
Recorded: 0.05 A
